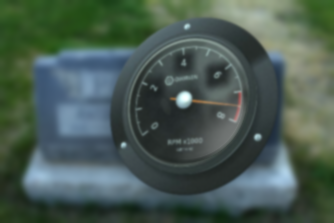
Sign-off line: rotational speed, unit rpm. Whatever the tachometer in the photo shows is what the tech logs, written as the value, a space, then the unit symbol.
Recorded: 7500 rpm
